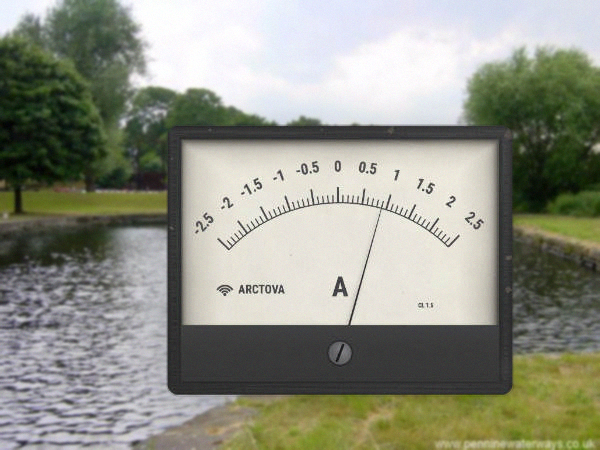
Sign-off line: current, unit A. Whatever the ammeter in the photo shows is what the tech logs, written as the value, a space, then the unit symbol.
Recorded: 0.9 A
